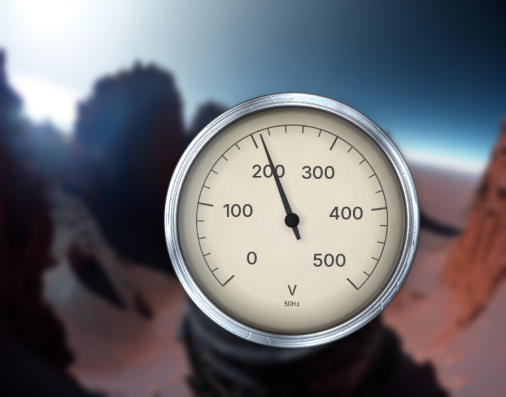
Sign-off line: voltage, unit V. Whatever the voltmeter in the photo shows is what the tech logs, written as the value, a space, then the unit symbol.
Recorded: 210 V
